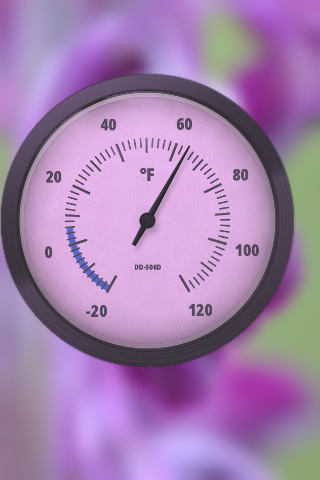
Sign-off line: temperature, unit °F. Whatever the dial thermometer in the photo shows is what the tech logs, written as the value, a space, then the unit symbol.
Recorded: 64 °F
